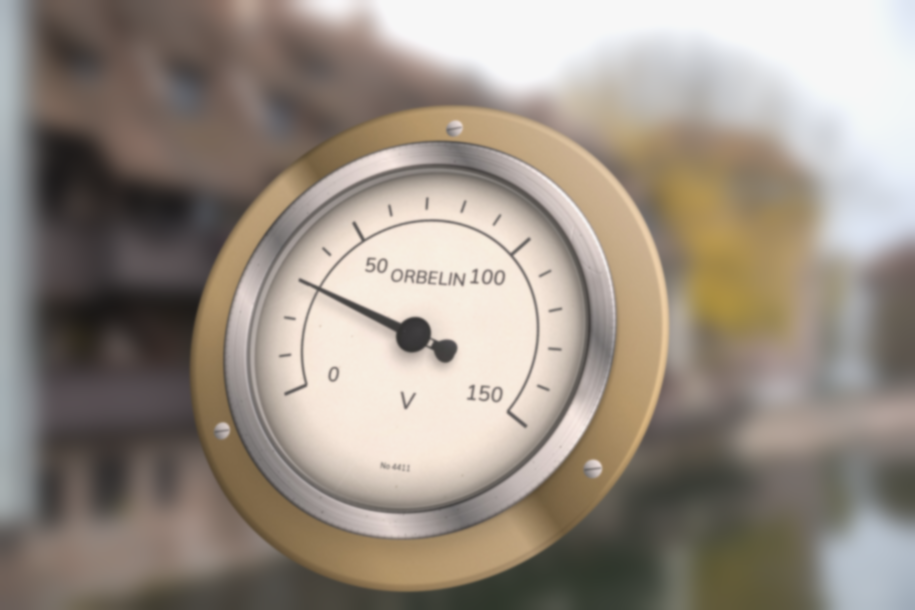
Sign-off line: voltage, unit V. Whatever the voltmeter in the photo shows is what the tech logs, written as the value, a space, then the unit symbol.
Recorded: 30 V
